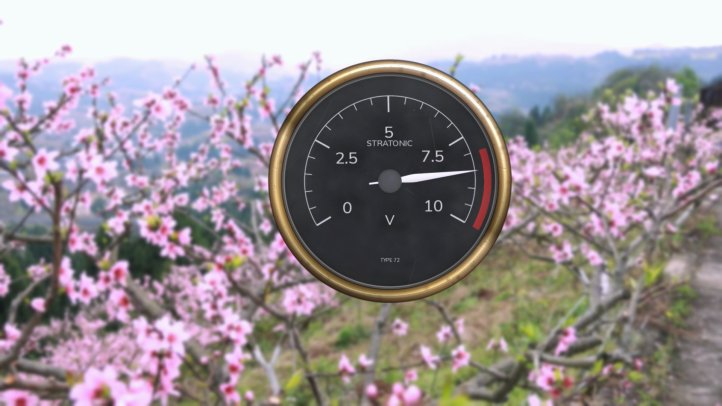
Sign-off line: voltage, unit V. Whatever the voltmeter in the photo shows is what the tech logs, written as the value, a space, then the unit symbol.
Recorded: 8.5 V
